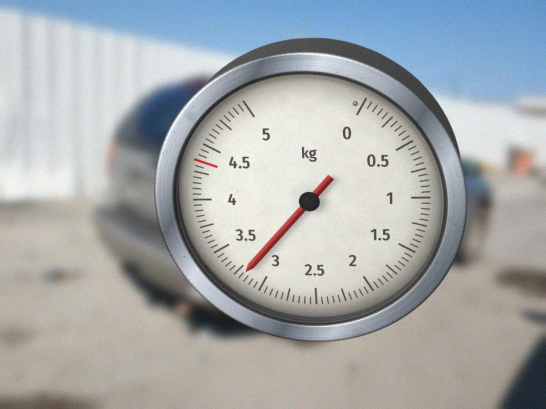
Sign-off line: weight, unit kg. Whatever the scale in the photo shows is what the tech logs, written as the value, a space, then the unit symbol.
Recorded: 3.2 kg
